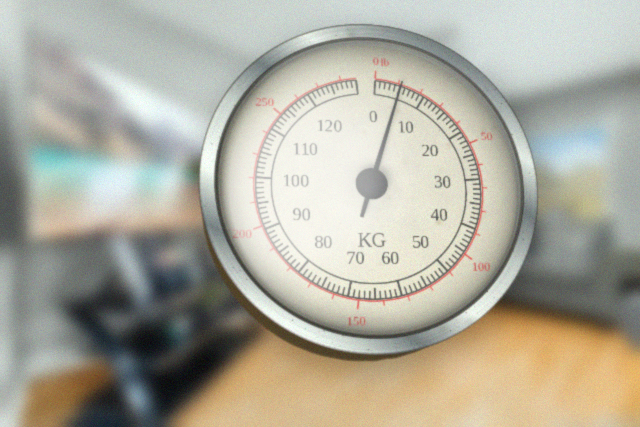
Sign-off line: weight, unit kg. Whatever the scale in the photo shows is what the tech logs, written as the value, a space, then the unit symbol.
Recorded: 5 kg
